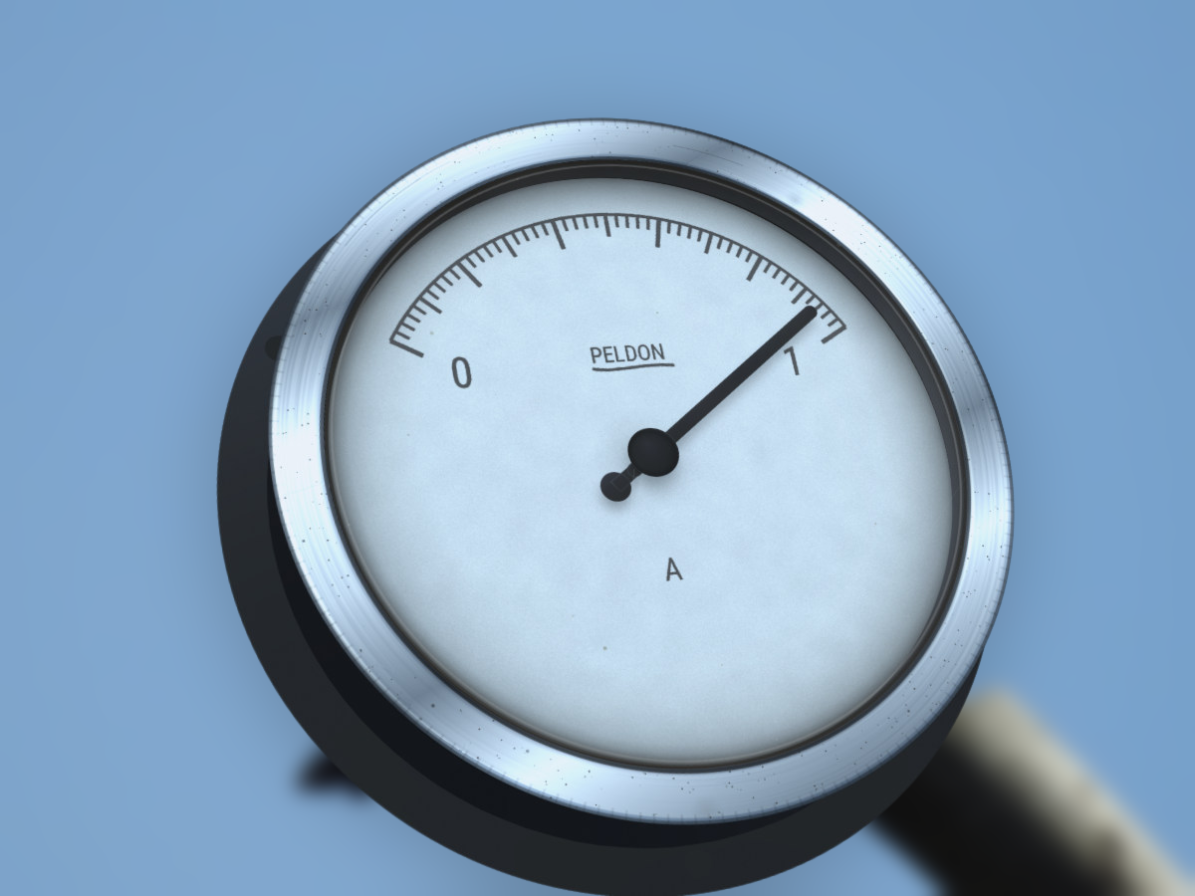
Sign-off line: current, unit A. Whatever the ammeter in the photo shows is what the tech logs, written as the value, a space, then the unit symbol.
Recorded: 0.94 A
